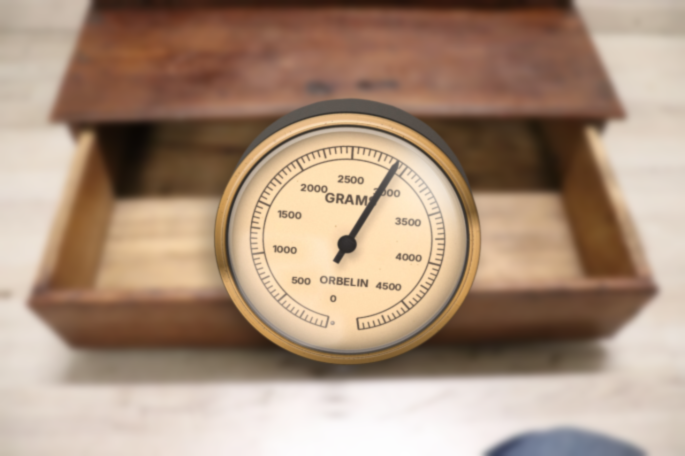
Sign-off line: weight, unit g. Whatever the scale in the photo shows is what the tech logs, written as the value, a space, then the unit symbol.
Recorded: 2900 g
